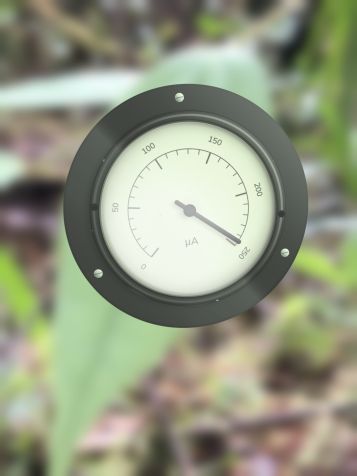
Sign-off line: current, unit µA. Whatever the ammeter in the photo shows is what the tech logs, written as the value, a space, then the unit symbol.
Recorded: 245 µA
